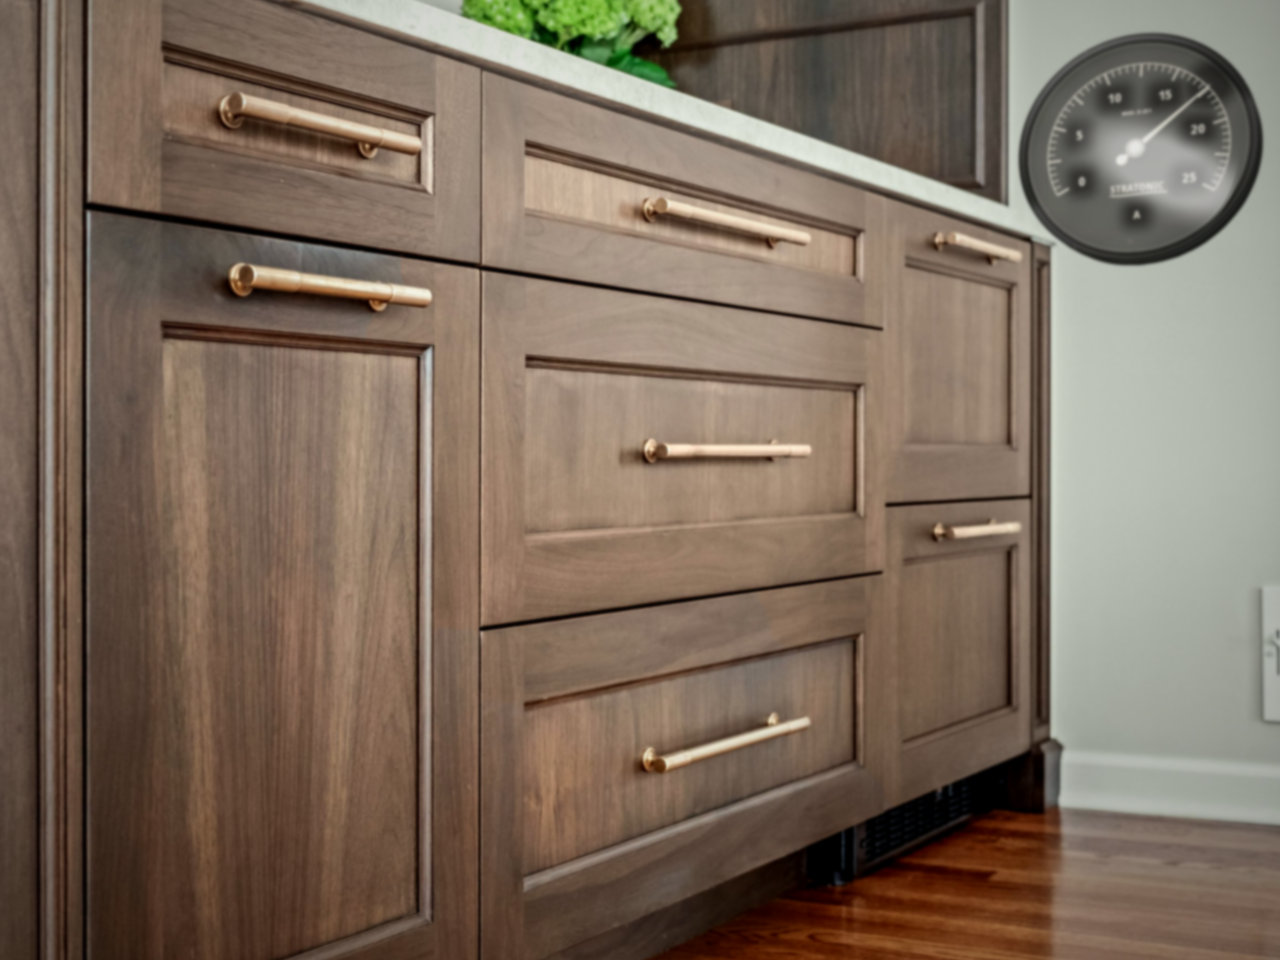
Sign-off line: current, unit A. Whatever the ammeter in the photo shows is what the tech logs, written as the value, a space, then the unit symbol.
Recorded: 17.5 A
